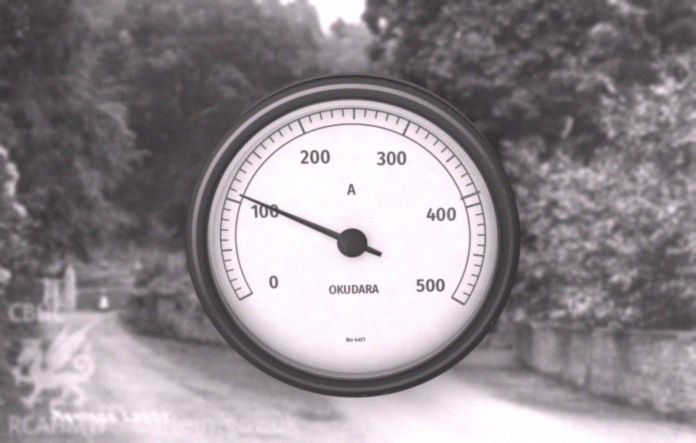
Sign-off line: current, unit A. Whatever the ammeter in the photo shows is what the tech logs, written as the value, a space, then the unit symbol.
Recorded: 110 A
